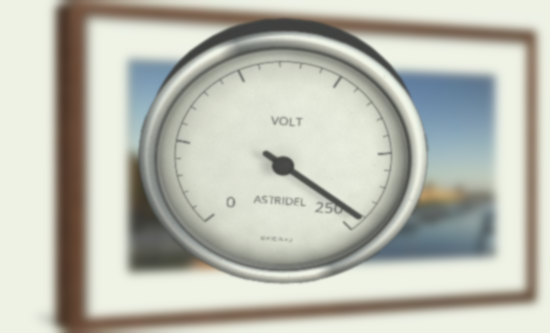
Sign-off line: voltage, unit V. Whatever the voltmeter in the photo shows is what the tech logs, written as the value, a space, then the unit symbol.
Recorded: 240 V
